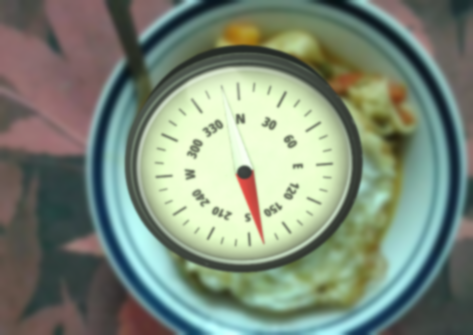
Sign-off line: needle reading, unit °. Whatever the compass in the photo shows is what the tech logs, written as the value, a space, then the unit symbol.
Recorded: 170 °
